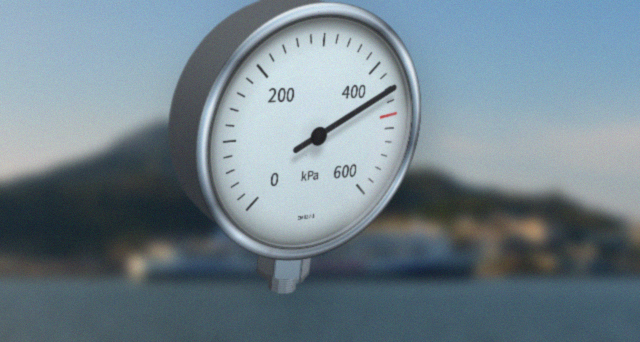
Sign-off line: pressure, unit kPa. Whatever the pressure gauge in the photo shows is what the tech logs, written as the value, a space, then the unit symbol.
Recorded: 440 kPa
